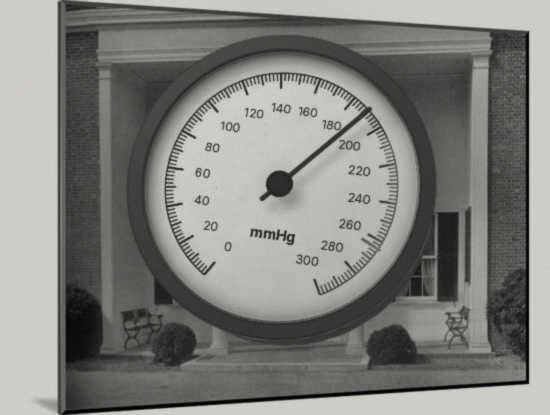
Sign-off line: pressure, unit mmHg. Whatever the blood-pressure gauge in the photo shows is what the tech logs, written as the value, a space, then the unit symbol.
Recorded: 190 mmHg
